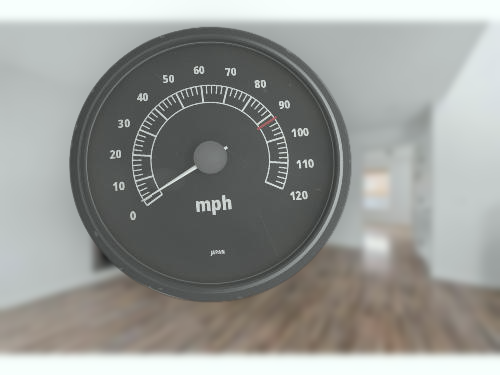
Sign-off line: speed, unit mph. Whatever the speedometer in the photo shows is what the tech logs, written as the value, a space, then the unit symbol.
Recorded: 2 mph
